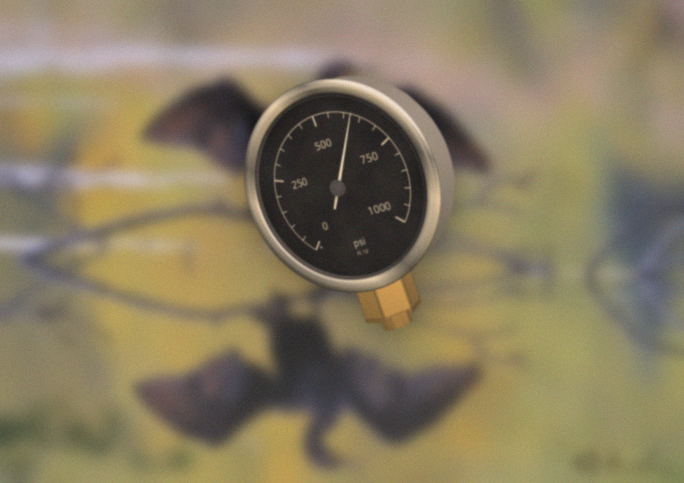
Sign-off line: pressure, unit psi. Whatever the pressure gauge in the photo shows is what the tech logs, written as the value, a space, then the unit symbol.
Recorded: 625 psi
